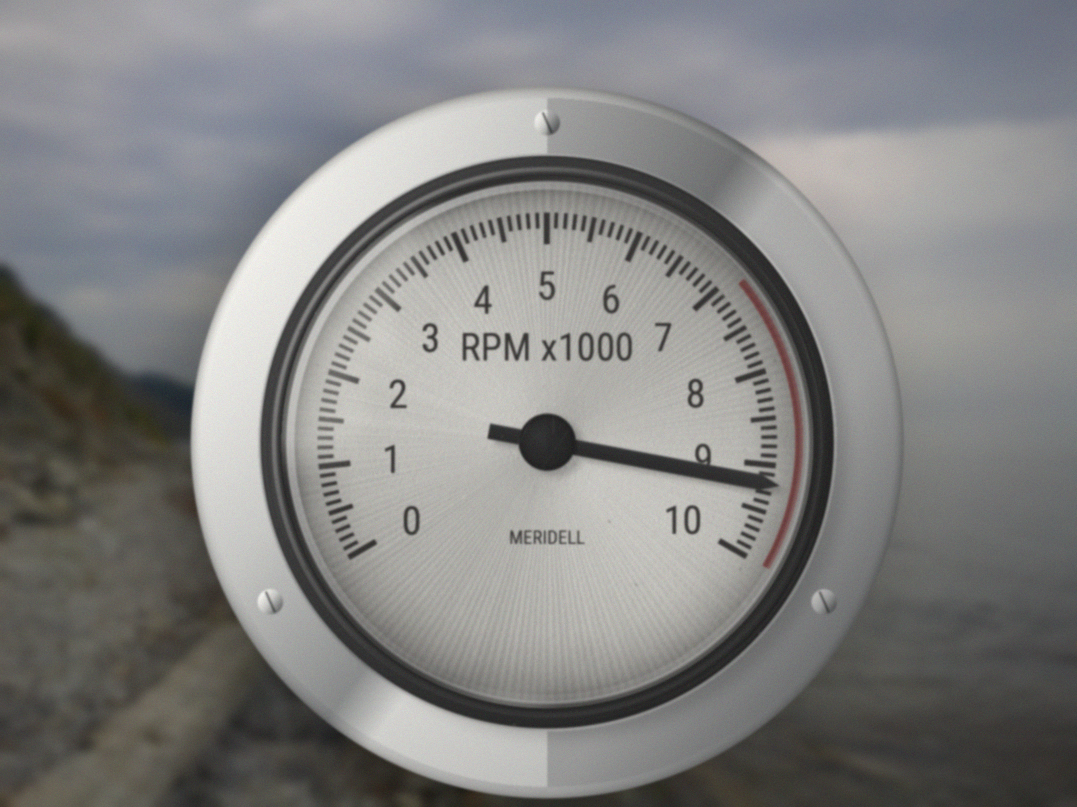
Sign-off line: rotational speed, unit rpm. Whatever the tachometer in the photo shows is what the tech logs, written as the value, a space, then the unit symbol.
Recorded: 9200 rpm
